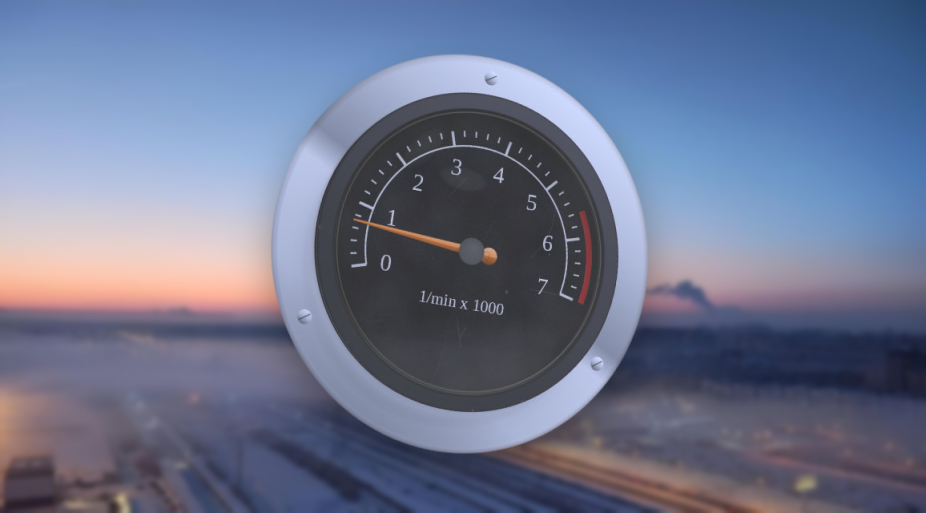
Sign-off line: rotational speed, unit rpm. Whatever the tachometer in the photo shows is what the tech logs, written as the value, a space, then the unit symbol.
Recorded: 700 rpm
